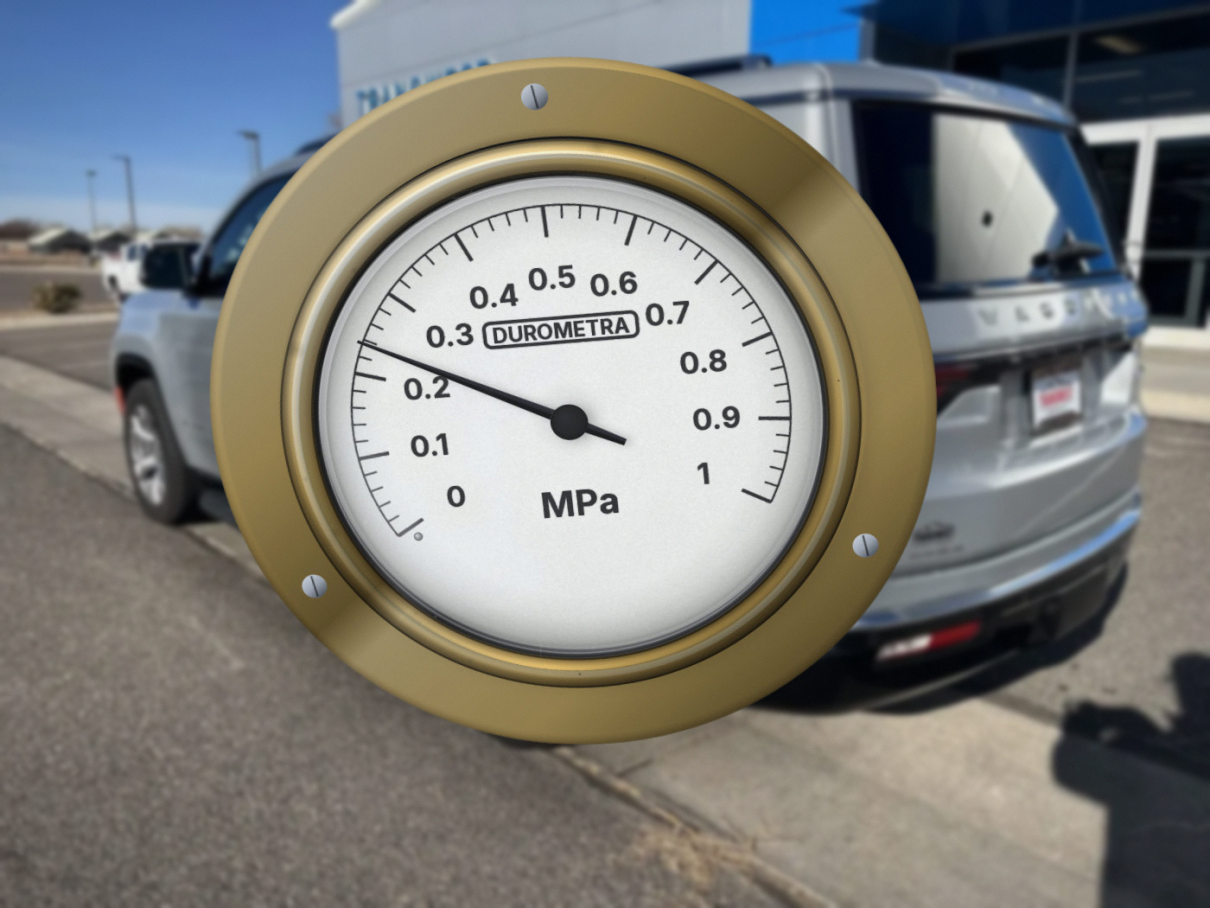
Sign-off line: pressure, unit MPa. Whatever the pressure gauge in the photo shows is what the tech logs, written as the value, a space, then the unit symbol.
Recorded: 0.24 MPa
